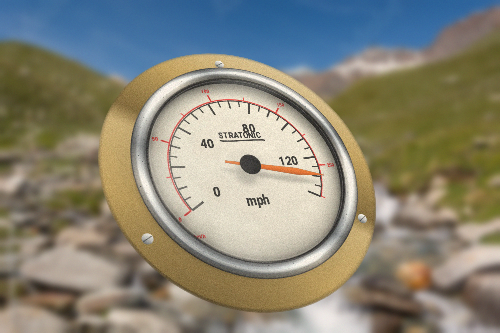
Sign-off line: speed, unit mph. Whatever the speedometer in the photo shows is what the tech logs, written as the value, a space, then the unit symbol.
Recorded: 130 mph
